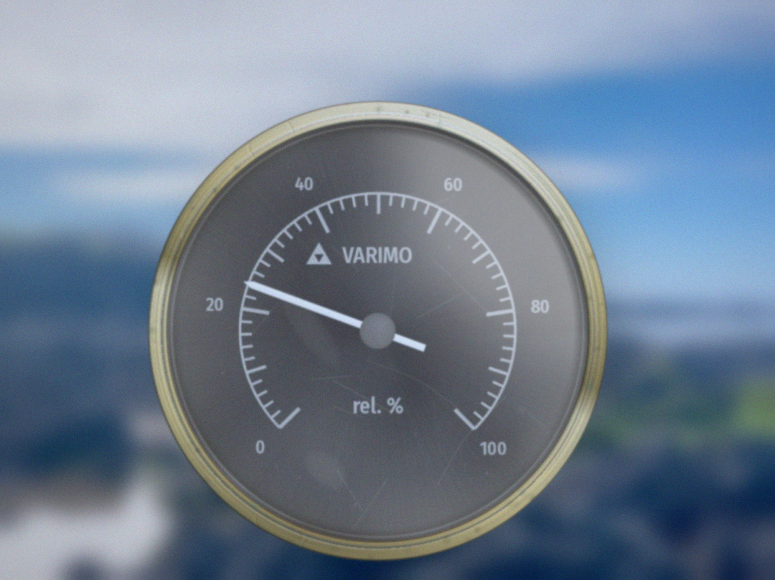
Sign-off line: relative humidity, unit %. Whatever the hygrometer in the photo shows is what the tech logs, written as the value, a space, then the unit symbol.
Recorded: 24 %
